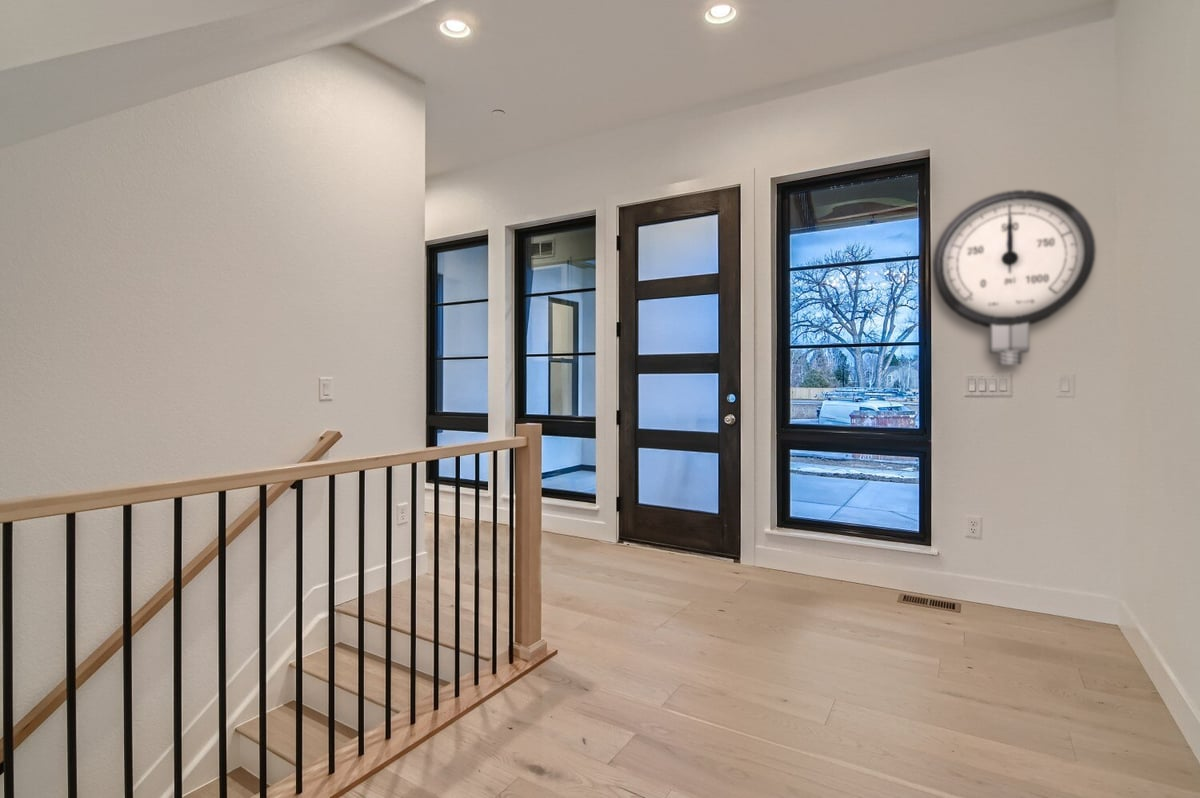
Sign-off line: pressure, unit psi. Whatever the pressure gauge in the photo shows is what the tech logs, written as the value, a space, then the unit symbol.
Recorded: 500 psi
